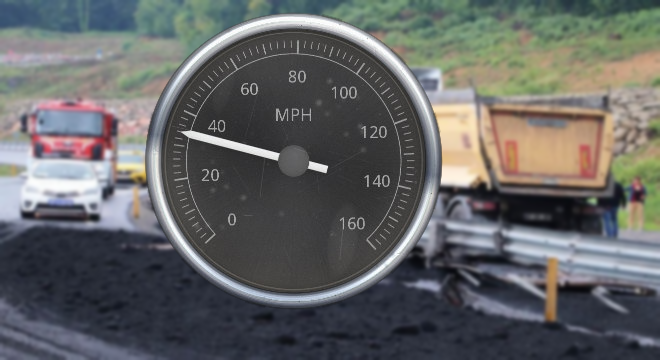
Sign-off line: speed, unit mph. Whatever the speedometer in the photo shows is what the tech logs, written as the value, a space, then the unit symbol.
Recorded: 34 mph
